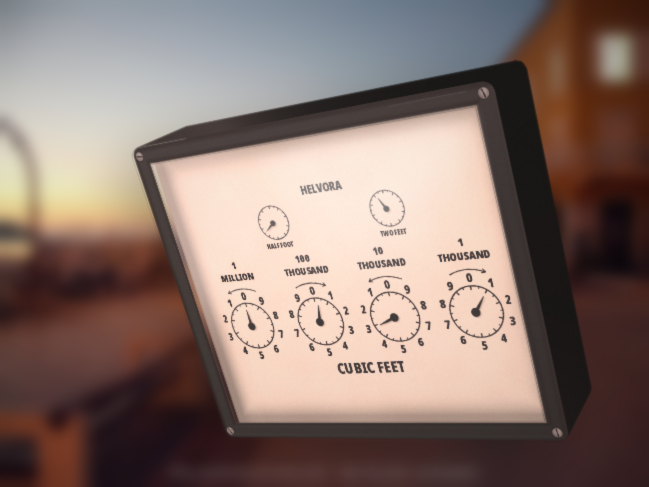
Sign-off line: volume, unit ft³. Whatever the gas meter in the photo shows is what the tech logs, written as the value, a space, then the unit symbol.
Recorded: 3100 ft³
